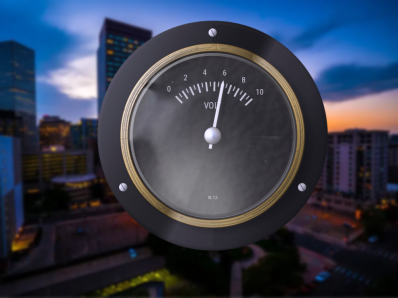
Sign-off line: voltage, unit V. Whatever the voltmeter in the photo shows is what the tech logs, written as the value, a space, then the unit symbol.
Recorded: 6 V
